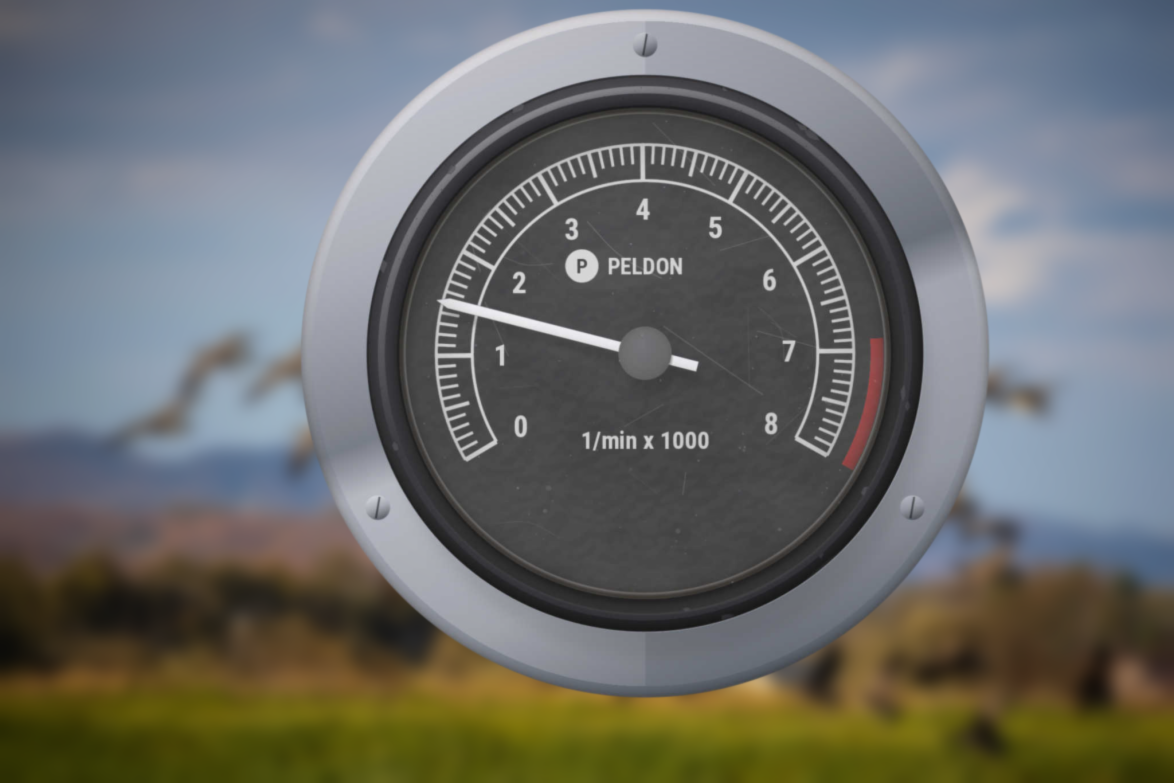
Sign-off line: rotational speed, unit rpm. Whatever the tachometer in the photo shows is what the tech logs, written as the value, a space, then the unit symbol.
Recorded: 1500 rpm
